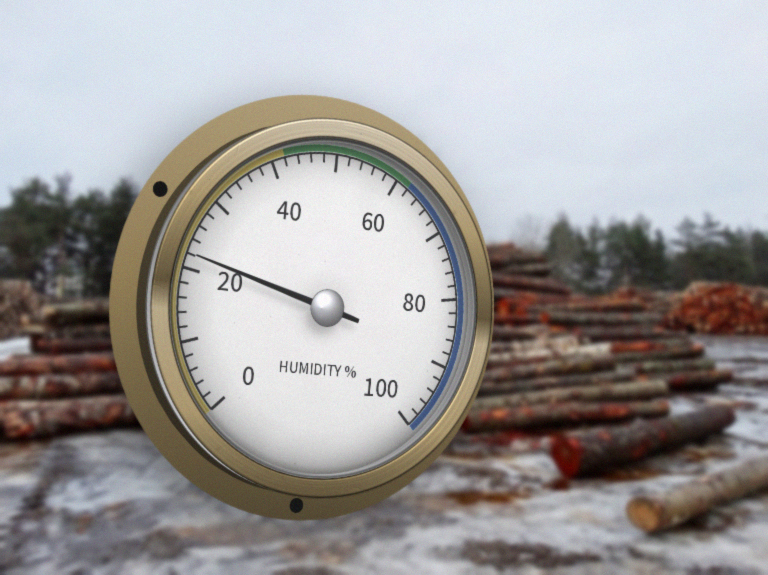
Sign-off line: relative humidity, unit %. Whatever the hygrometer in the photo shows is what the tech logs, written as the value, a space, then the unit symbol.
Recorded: 22 %
